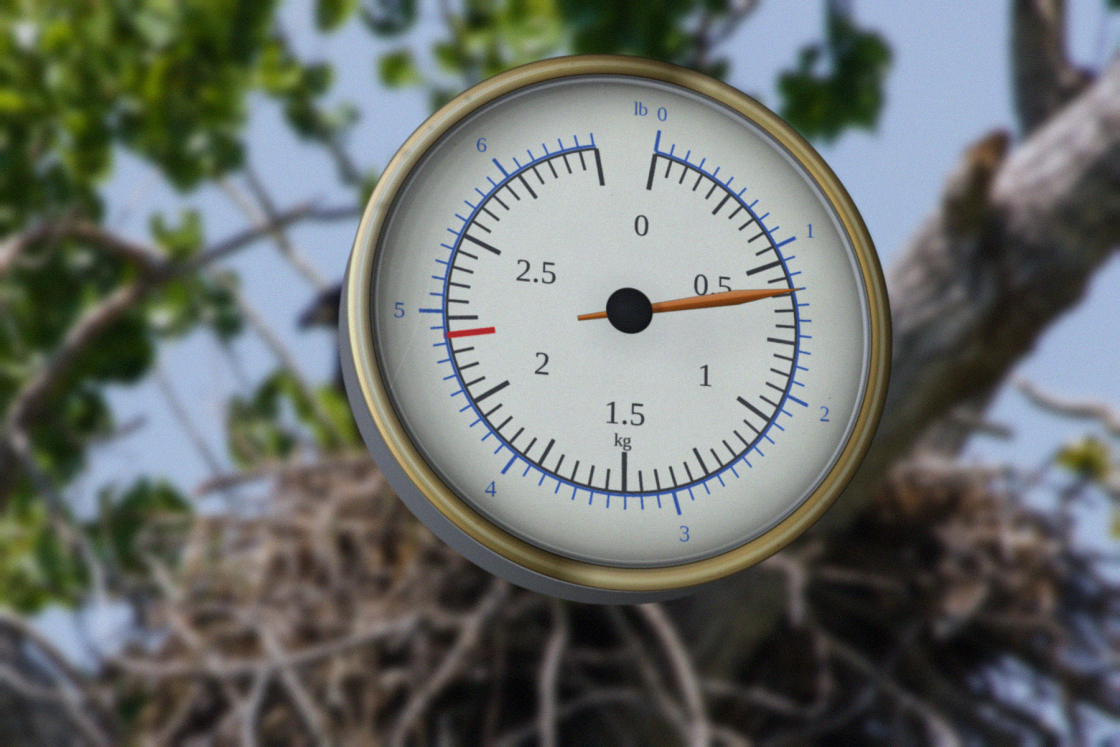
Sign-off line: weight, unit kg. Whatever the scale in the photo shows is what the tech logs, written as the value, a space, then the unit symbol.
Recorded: 0.6 kg
